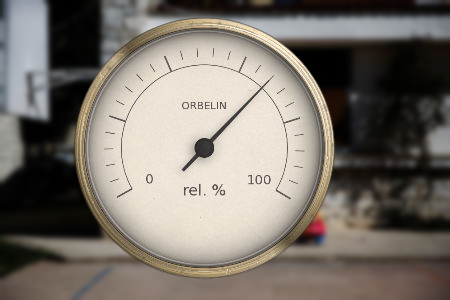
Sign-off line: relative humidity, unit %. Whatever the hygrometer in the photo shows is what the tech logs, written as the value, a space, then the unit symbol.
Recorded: 68 %
